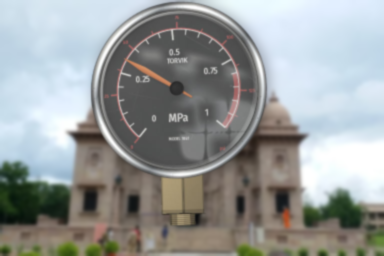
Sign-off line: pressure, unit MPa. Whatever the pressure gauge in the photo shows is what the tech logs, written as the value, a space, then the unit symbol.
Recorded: 0.3 MPa
